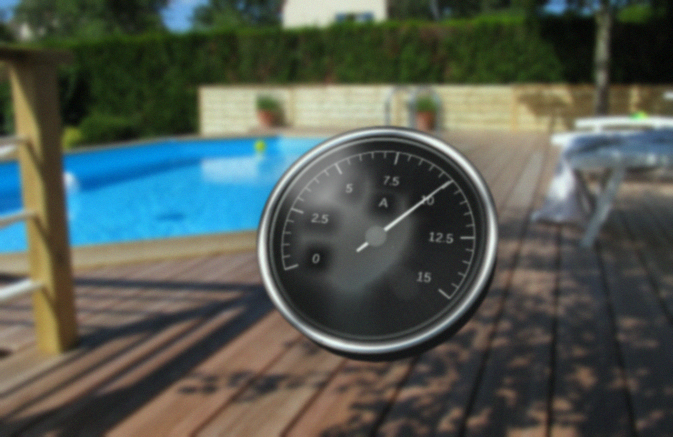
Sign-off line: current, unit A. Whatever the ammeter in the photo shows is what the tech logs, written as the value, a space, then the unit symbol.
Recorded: 10 A
